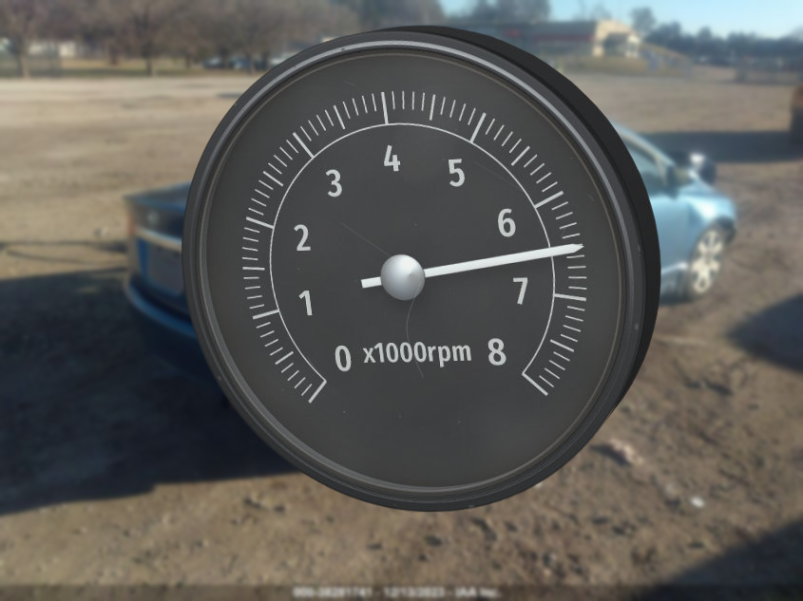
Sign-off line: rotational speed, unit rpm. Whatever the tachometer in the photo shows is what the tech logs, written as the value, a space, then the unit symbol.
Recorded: 6500 rpm
